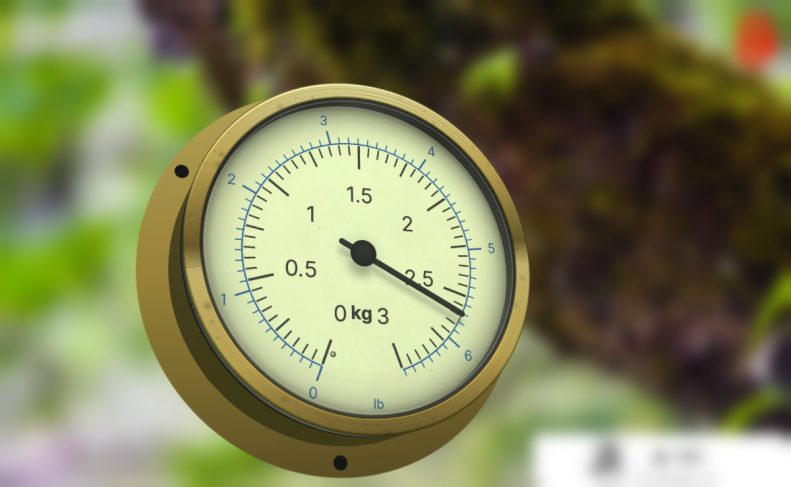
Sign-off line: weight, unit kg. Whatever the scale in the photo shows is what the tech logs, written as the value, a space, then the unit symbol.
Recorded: 2.6 kg
